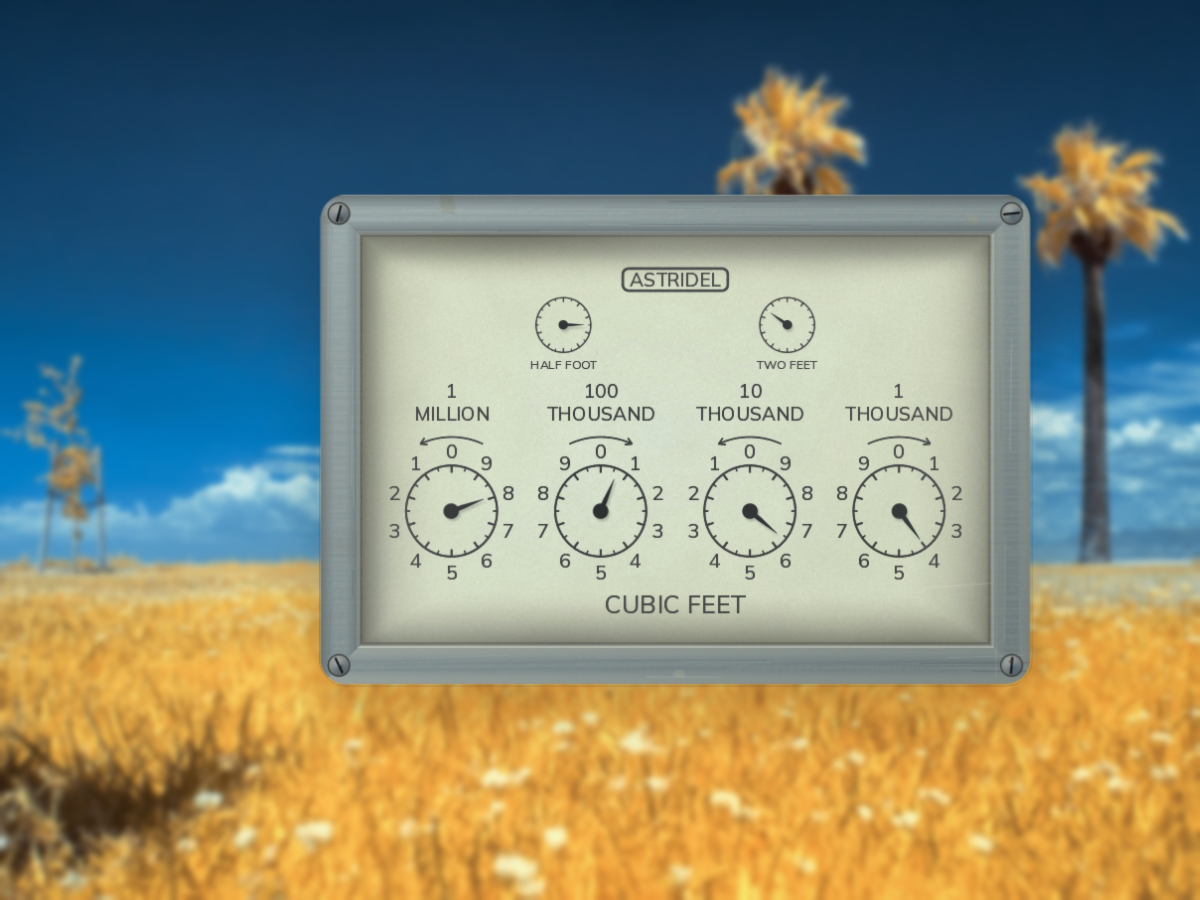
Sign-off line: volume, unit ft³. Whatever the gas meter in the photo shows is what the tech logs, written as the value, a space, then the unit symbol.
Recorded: 806400 ft³
